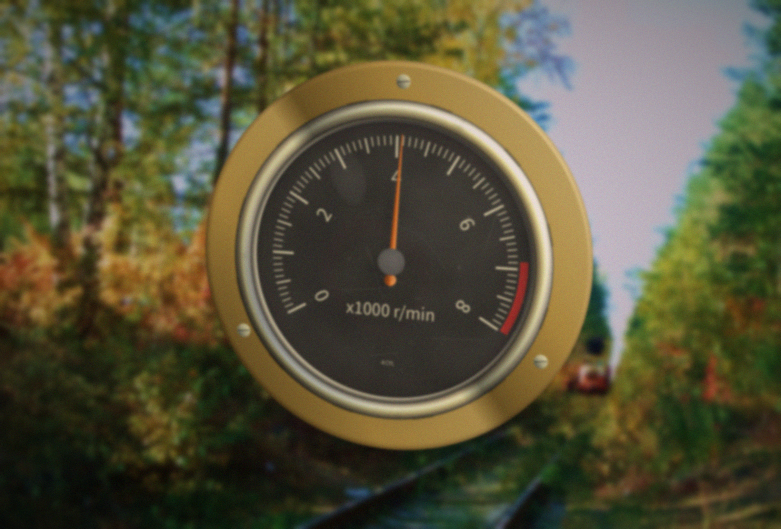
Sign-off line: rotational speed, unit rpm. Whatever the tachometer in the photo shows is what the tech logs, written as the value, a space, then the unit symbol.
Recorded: 4100 rpm
